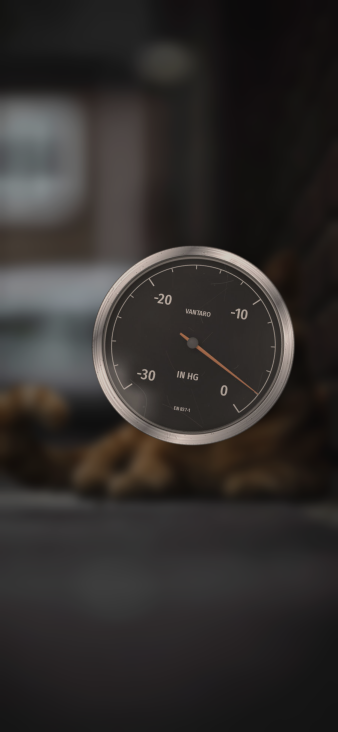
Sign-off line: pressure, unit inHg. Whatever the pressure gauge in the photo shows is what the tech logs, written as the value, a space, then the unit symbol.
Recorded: -2 inHg
